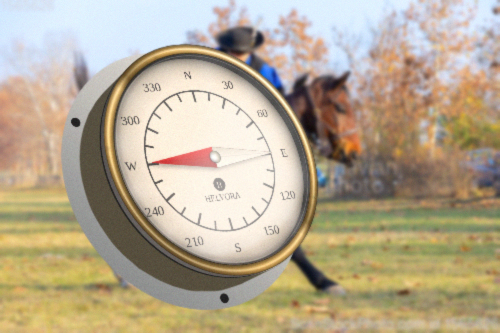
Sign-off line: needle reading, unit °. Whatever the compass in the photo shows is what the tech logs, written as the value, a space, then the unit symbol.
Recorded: 270 °
